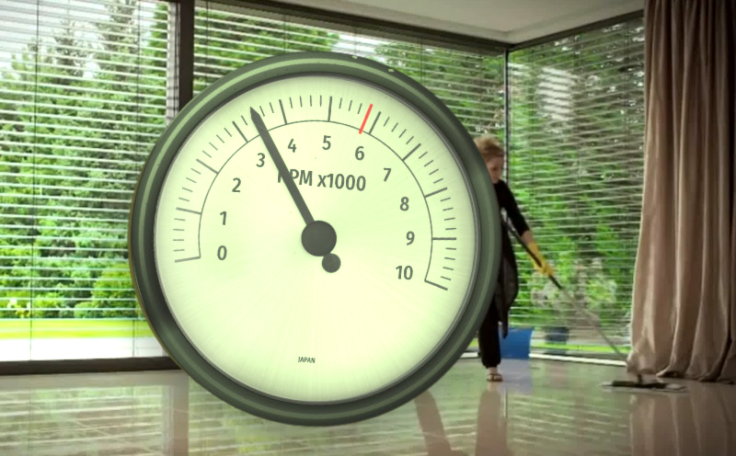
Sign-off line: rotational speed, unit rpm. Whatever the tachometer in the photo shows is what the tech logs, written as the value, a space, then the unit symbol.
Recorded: 3400 rpm
